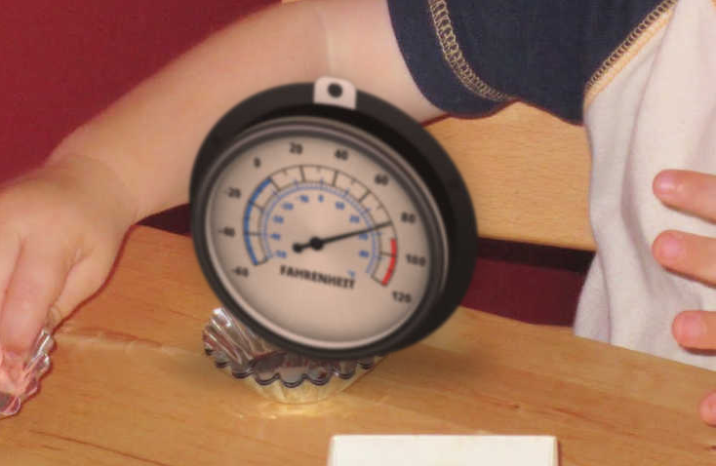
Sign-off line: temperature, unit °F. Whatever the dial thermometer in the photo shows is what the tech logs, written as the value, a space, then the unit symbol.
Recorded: 80 °F
